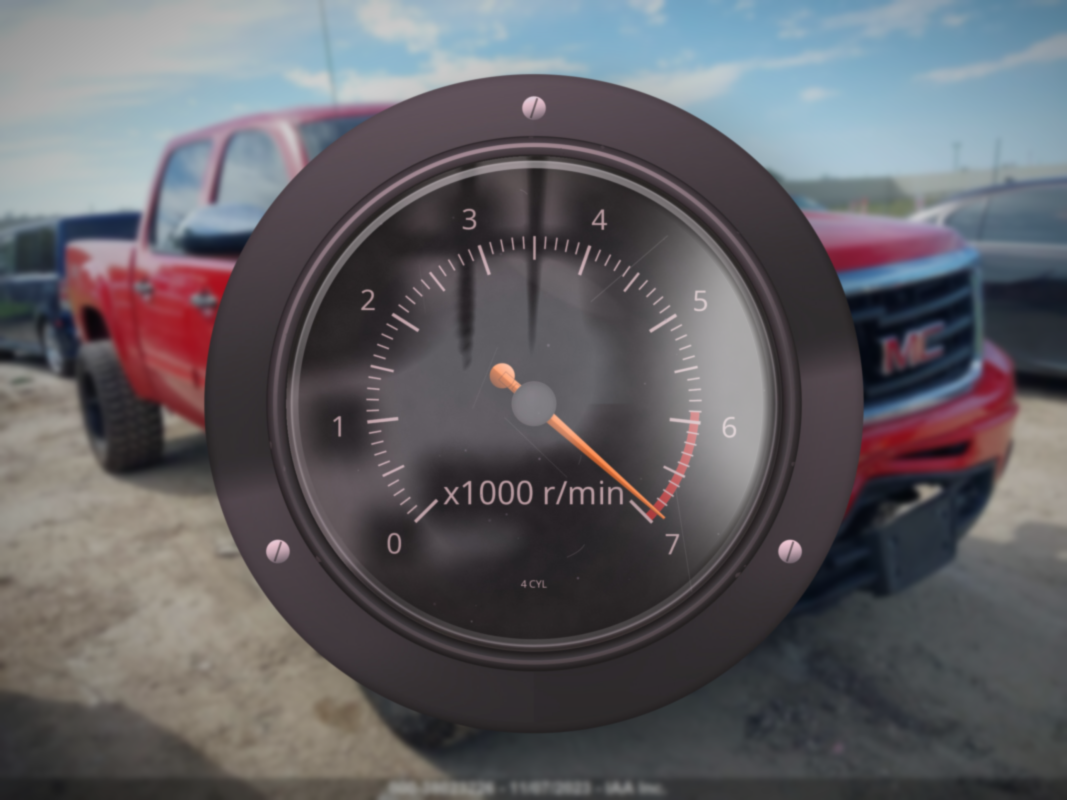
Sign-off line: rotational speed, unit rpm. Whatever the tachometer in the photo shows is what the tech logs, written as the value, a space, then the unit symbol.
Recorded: 6900 rpm
